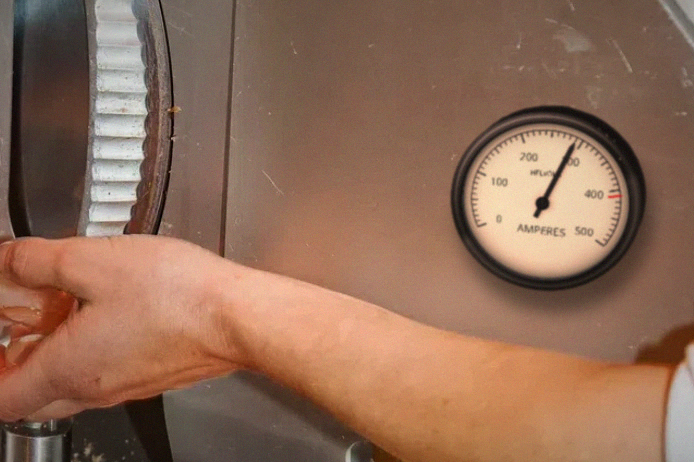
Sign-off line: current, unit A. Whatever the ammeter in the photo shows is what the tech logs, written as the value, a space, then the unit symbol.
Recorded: 290 A
